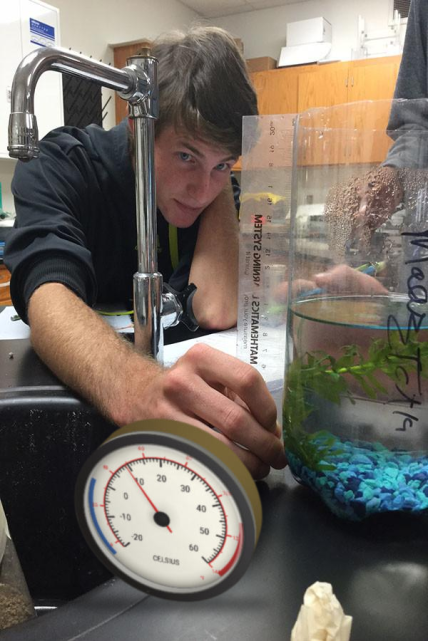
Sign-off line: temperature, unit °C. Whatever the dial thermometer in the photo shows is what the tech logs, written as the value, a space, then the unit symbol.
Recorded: 10 °C
